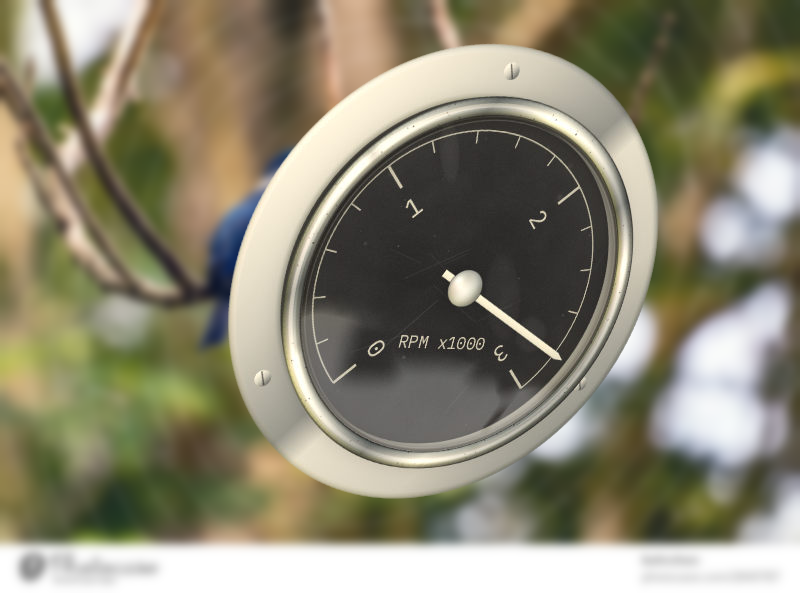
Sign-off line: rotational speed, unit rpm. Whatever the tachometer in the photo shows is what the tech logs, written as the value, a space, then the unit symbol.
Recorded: 2800 rpm
